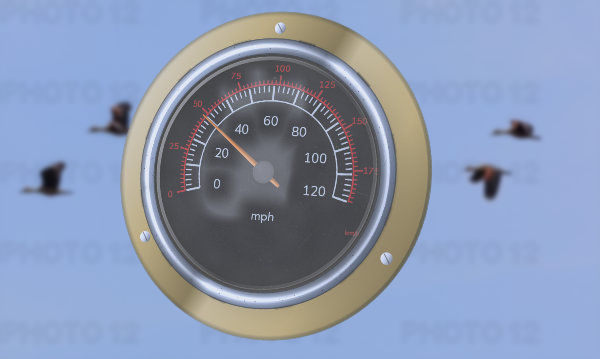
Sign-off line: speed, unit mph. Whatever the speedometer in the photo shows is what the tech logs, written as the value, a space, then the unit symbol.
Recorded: 30 mph
